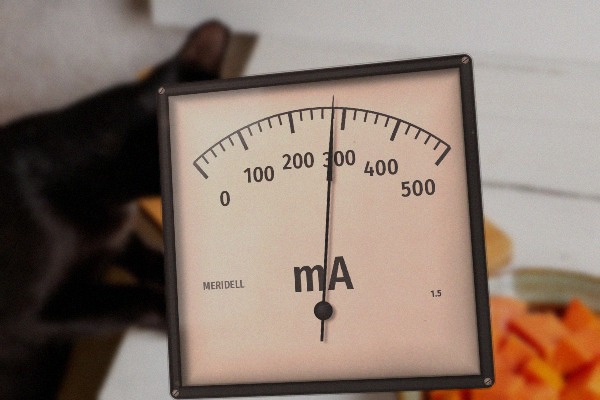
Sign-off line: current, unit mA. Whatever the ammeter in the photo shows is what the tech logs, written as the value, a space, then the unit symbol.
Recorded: 280 mA
